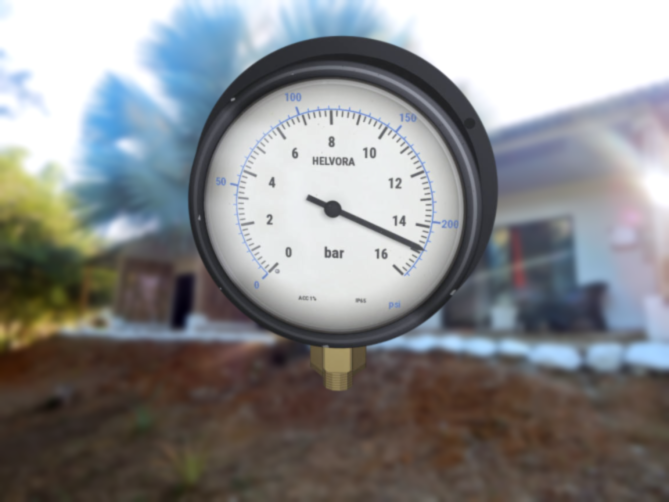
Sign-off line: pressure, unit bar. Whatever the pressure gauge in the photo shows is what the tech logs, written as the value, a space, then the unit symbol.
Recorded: 14.8 bar
